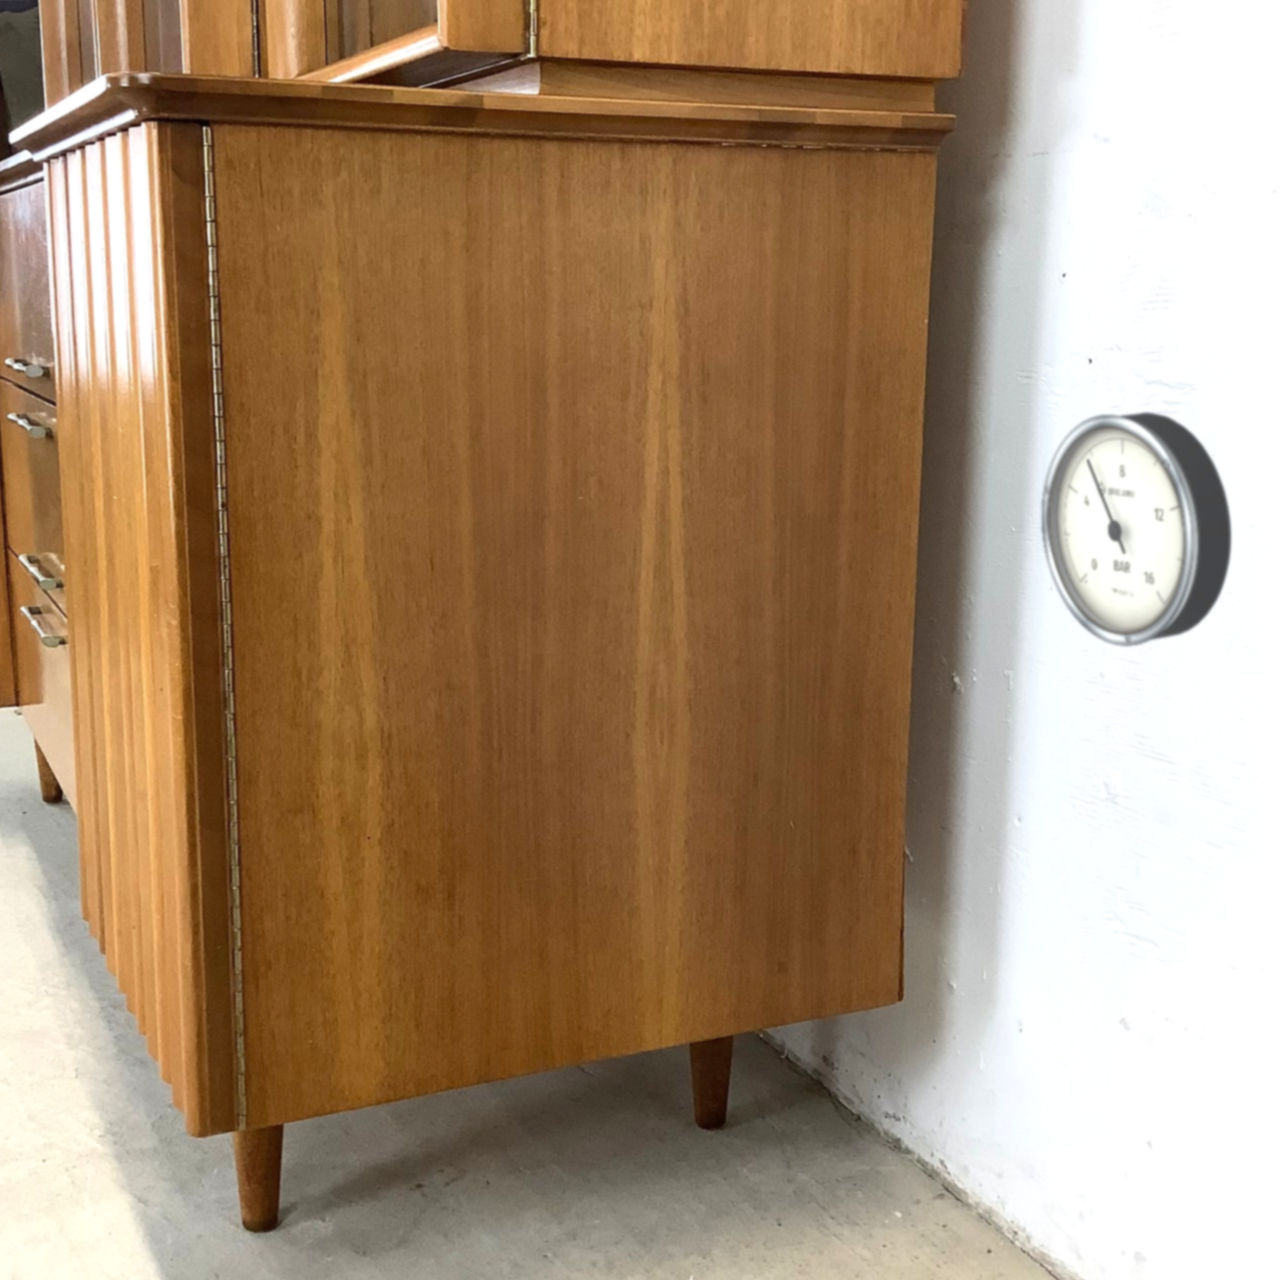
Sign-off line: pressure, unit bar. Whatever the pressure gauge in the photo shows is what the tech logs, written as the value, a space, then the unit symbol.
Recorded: 6 bar
